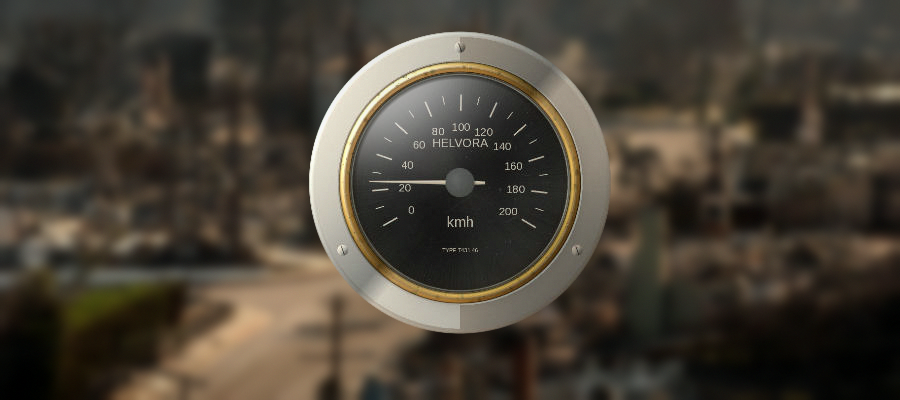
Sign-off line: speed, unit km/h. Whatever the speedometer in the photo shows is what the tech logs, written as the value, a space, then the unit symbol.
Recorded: 25 km/h
